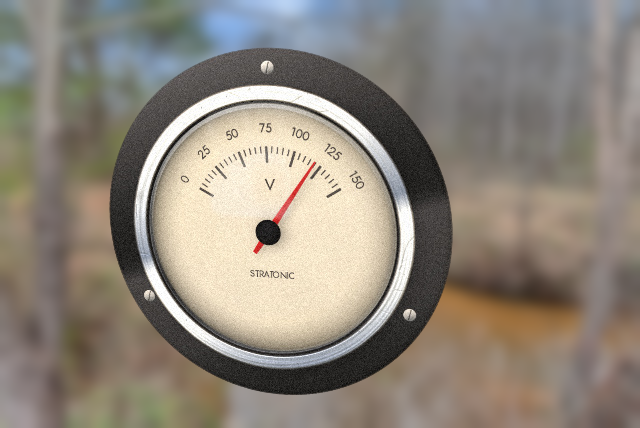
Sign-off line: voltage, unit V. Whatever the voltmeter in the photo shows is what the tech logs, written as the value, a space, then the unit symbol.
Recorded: 120 V
